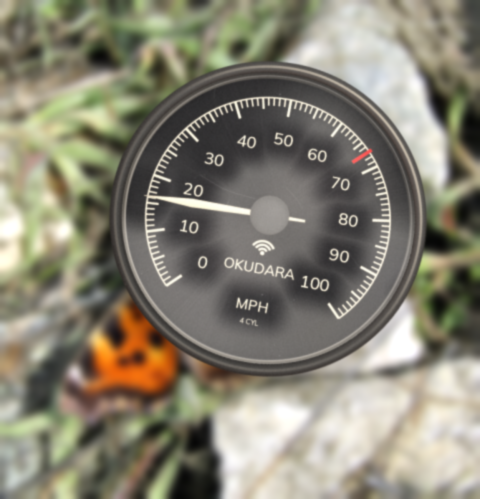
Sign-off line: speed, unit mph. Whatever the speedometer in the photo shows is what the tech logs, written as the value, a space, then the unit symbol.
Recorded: 16 mph
